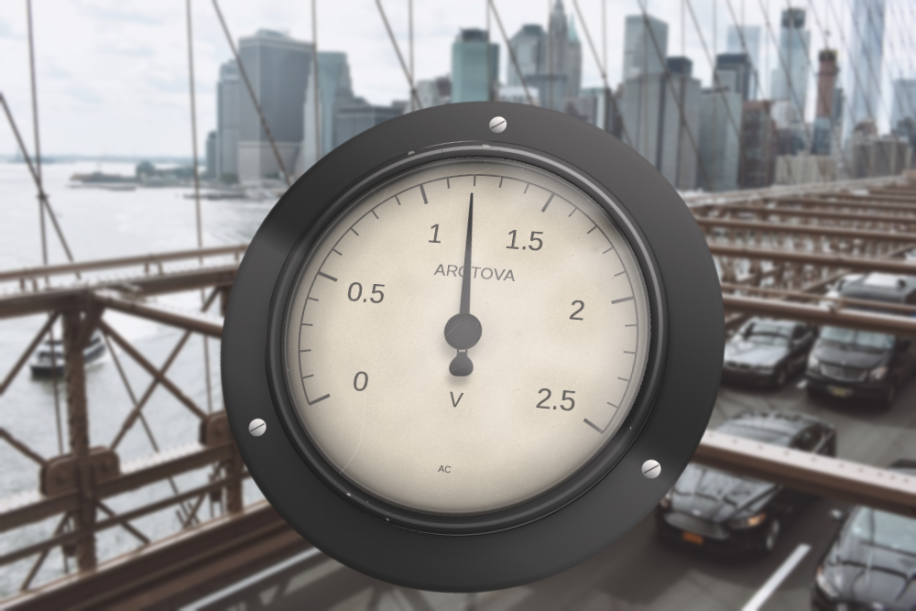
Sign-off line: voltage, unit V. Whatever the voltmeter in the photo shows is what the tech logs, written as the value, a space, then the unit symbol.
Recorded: 1.2 V
